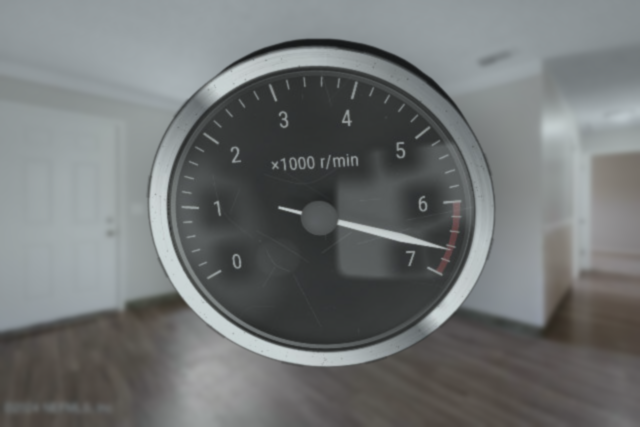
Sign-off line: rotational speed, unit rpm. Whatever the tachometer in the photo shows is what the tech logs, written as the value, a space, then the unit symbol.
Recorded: 6600 rpm
